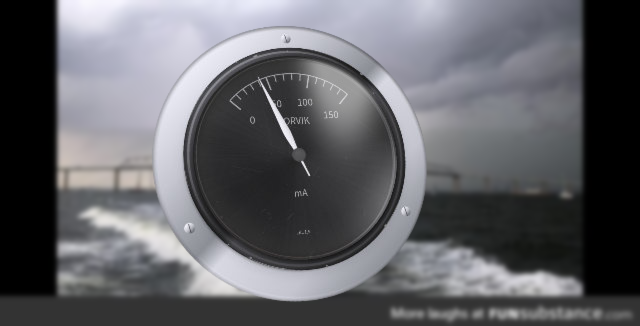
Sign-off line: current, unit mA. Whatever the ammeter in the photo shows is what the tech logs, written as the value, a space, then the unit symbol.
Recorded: 40 mA
